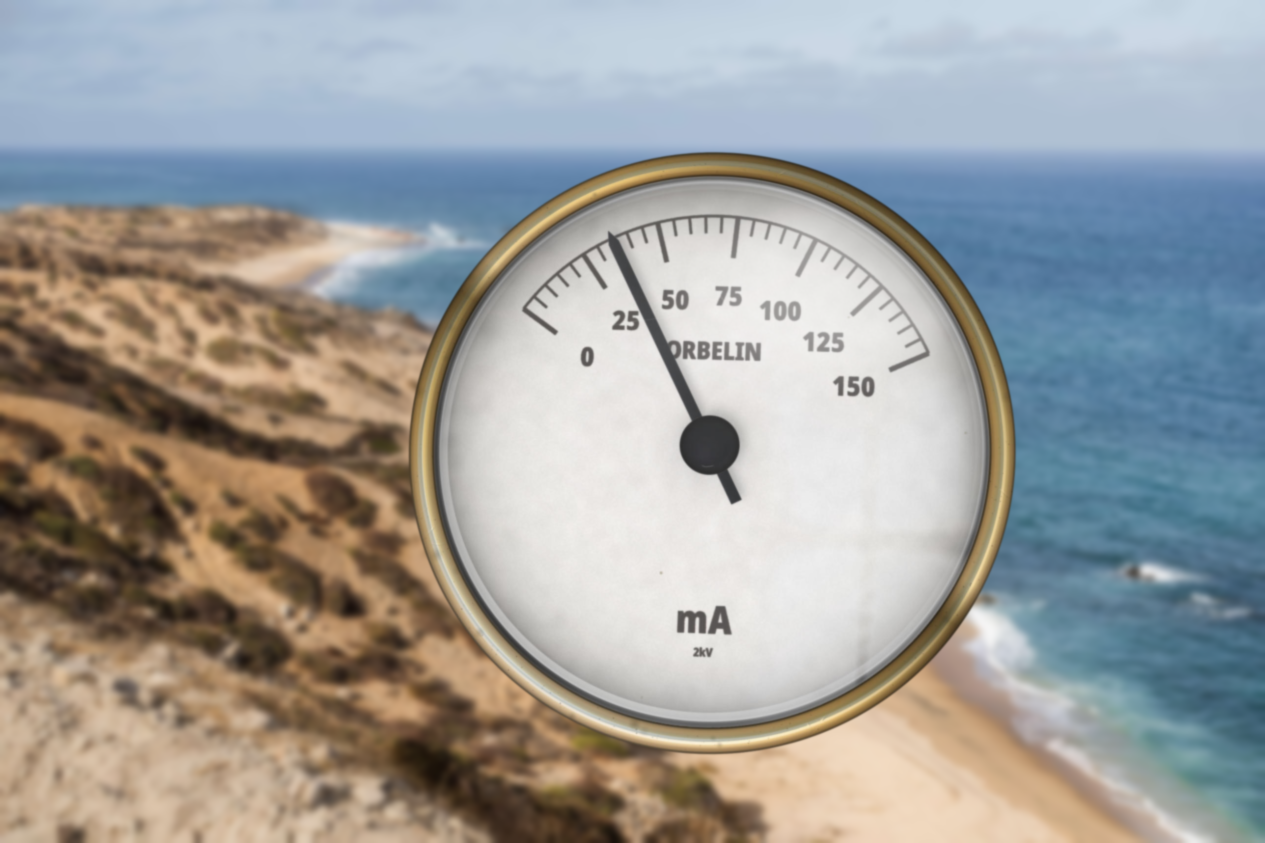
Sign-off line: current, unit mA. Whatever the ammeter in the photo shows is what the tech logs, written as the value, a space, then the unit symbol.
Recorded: 35 mA
